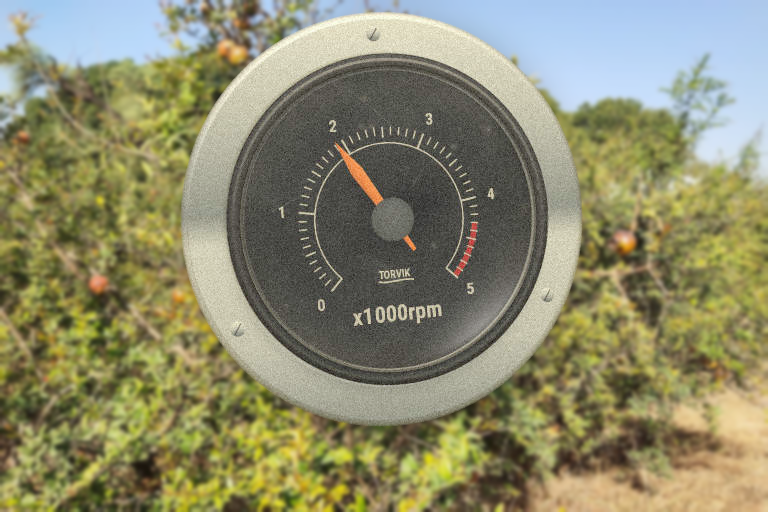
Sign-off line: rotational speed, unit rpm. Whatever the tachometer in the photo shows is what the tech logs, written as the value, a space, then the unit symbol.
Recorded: 1900 rpm
